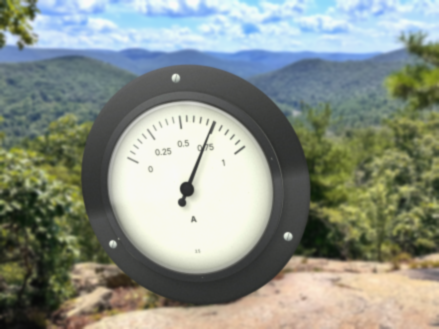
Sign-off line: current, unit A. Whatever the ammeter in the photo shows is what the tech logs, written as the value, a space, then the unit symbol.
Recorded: 0.75 A
